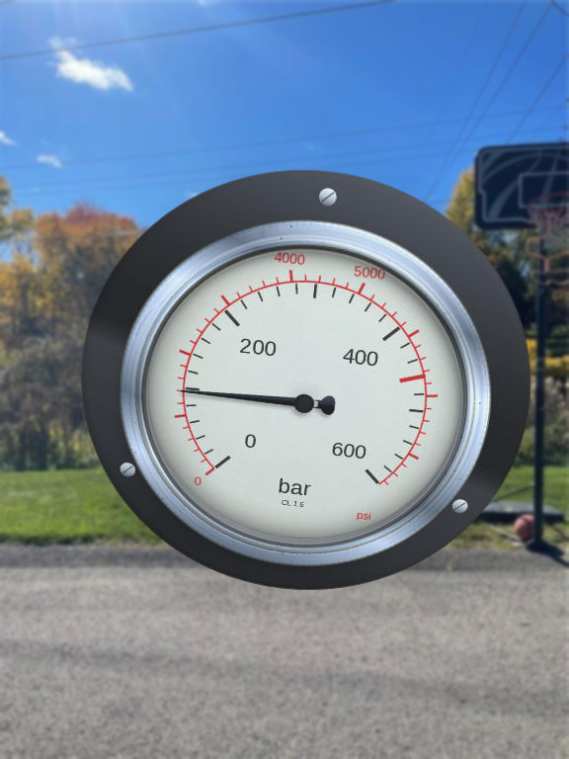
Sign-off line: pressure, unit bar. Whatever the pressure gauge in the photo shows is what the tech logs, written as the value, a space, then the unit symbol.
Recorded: 100 bar
